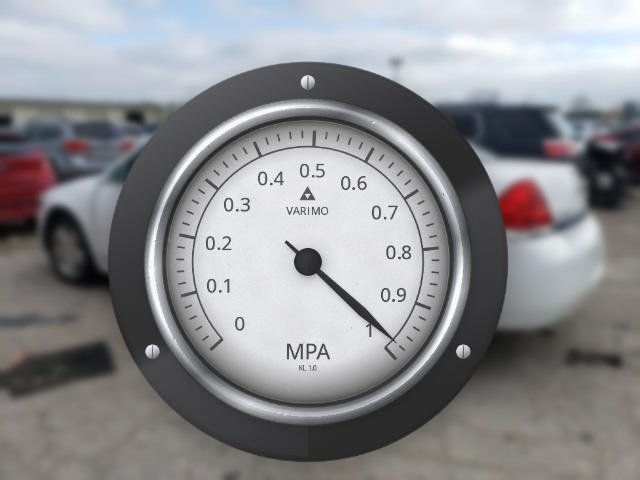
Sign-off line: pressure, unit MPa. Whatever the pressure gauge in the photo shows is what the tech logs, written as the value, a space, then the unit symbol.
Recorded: 0.98 MPa
